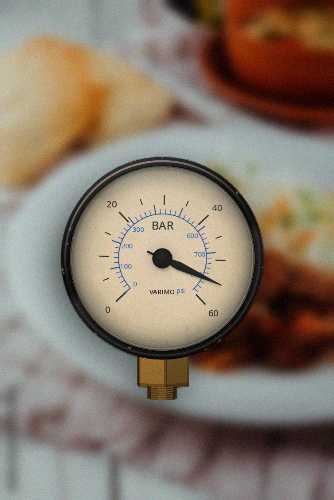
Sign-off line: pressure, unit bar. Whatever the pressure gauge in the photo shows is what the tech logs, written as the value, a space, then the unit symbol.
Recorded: 55 bar
